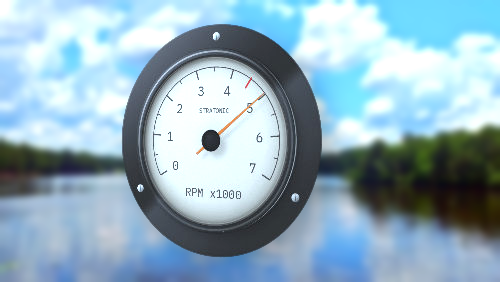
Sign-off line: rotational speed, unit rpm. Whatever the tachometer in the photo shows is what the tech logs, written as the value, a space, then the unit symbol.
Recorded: 5000 rpm
